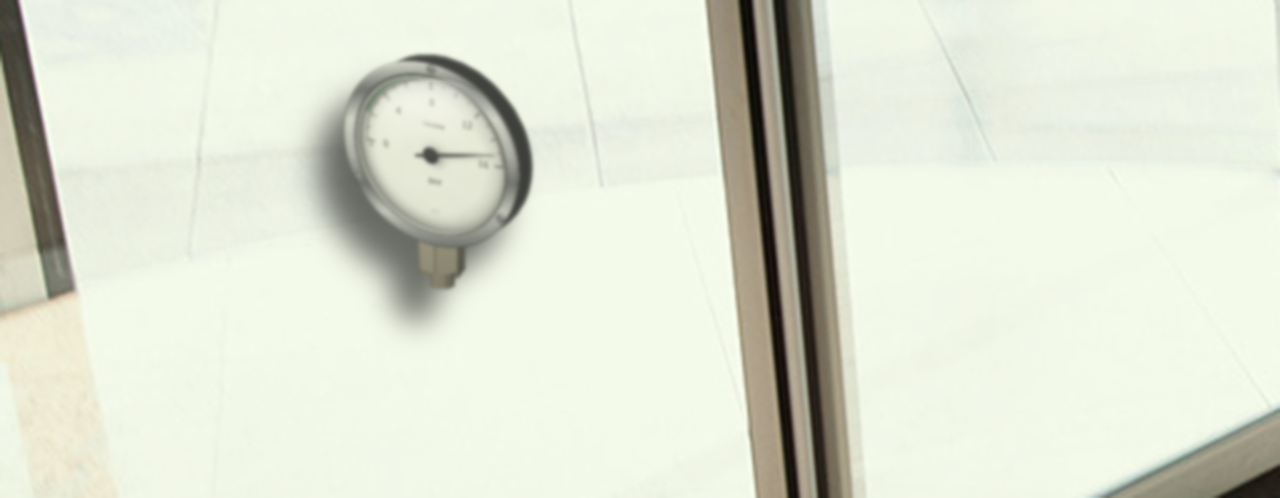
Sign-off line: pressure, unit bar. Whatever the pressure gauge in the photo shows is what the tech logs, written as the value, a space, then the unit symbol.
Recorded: 15 bar
